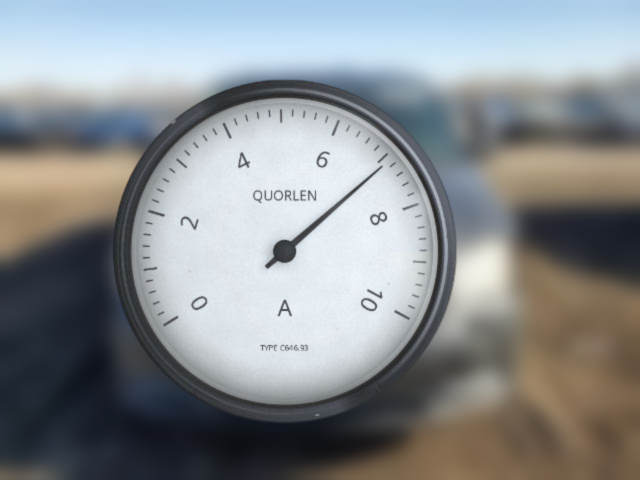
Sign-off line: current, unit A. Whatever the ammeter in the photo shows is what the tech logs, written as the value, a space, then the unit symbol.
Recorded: 7.1 A
